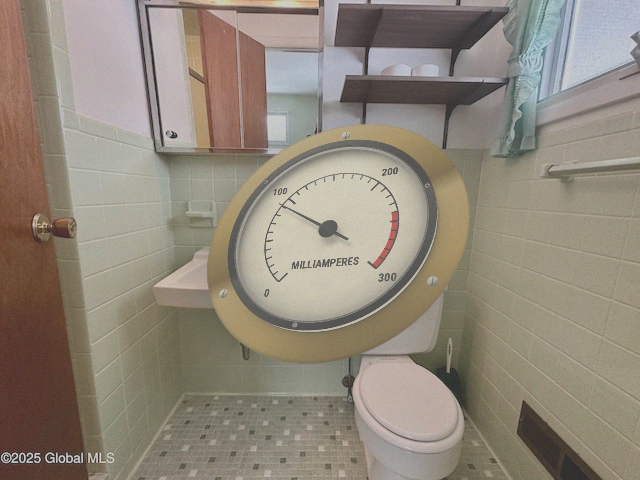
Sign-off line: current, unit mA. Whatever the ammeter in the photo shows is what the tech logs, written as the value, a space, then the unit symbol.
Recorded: 90 mA
